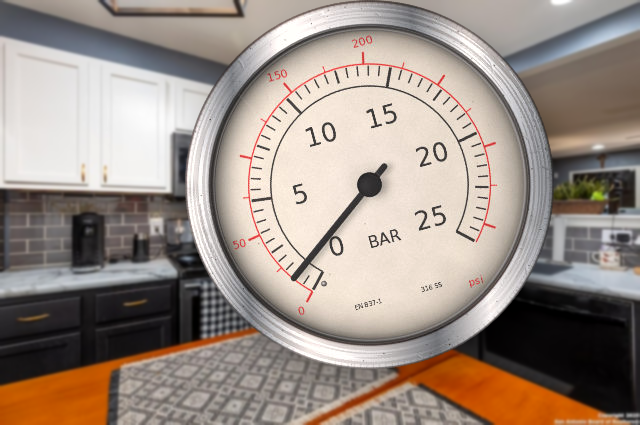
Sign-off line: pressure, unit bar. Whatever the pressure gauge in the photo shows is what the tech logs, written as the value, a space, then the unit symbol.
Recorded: 1 bar
